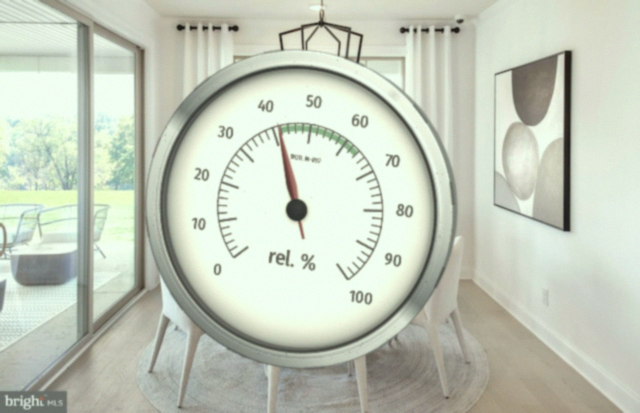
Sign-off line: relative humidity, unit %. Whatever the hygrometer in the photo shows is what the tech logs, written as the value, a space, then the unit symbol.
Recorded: 42 %
